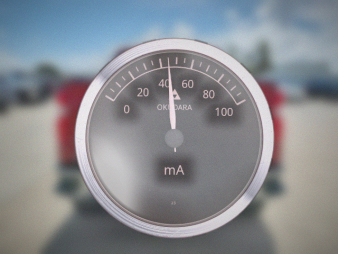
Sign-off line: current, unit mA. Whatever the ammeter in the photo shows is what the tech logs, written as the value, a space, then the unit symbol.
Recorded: 45 mA
